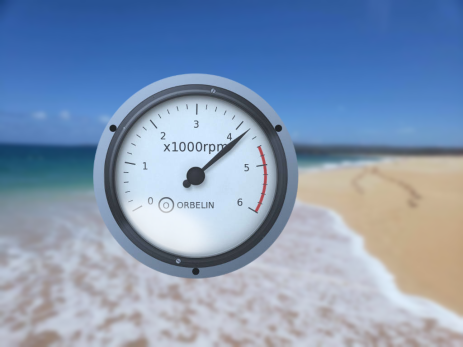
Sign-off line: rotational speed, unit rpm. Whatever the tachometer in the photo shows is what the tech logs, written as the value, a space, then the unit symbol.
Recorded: 4200 rpm
